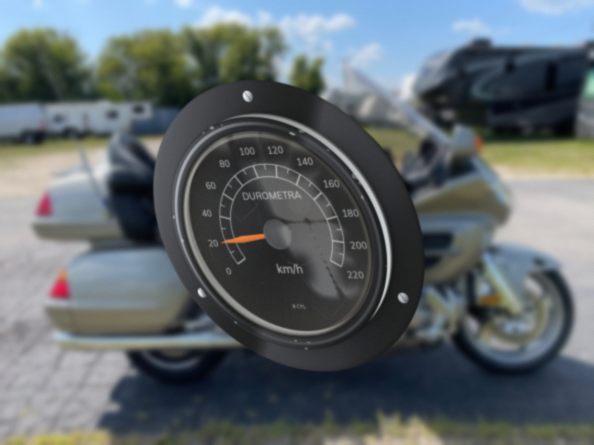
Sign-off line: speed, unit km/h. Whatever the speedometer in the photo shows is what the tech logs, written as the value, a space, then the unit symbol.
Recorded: 20 km/h
